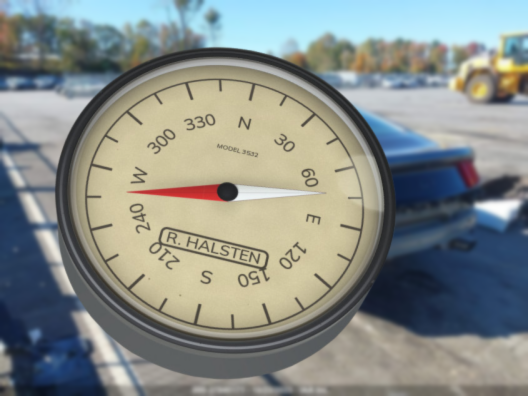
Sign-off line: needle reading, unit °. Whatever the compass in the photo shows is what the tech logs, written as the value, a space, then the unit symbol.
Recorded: 255 °
